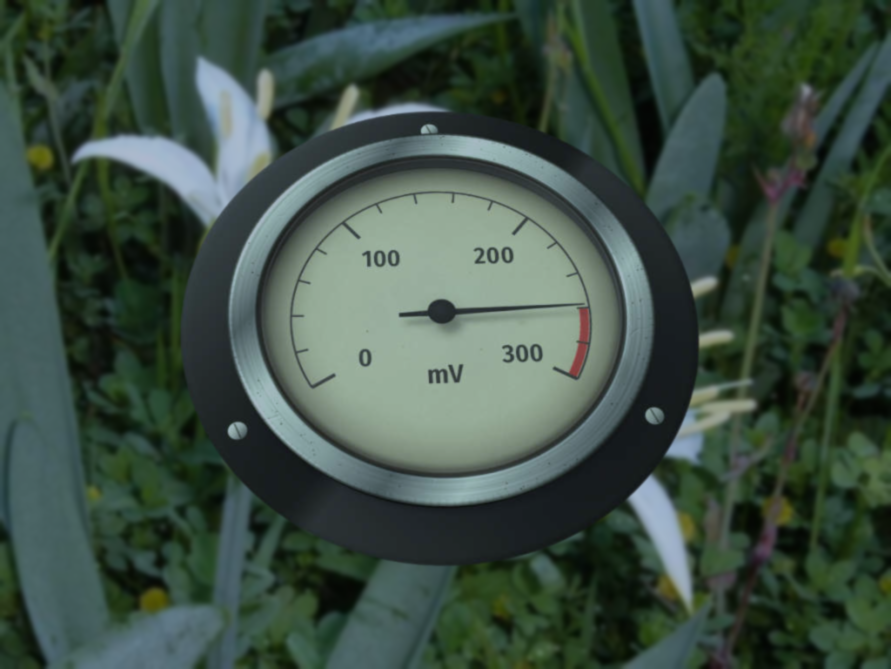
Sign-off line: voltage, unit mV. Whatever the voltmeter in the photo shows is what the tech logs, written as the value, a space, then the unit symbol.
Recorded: 260 mV
